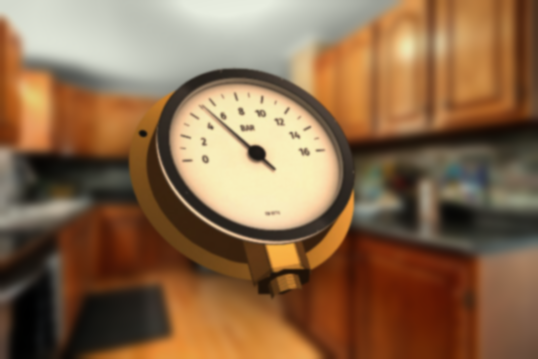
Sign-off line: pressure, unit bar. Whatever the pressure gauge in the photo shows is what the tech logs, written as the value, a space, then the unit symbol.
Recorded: 5 bar
